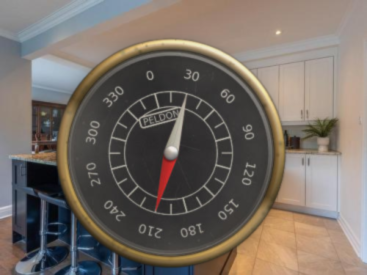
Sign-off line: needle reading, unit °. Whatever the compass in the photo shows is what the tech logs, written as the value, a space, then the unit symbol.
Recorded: 210 °
